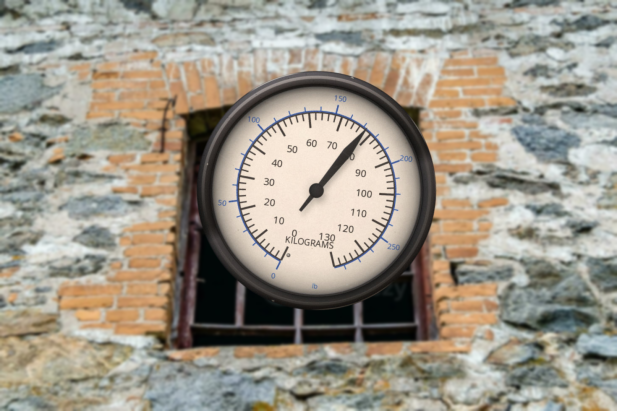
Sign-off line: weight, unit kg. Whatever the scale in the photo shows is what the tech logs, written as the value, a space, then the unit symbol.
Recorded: 78 kg
